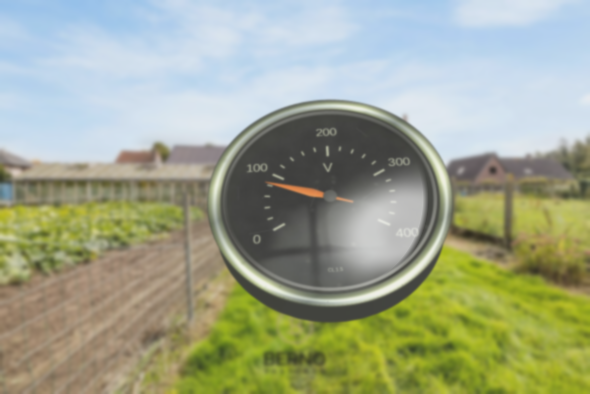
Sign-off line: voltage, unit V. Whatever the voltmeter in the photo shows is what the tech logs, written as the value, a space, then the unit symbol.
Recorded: 80 V
